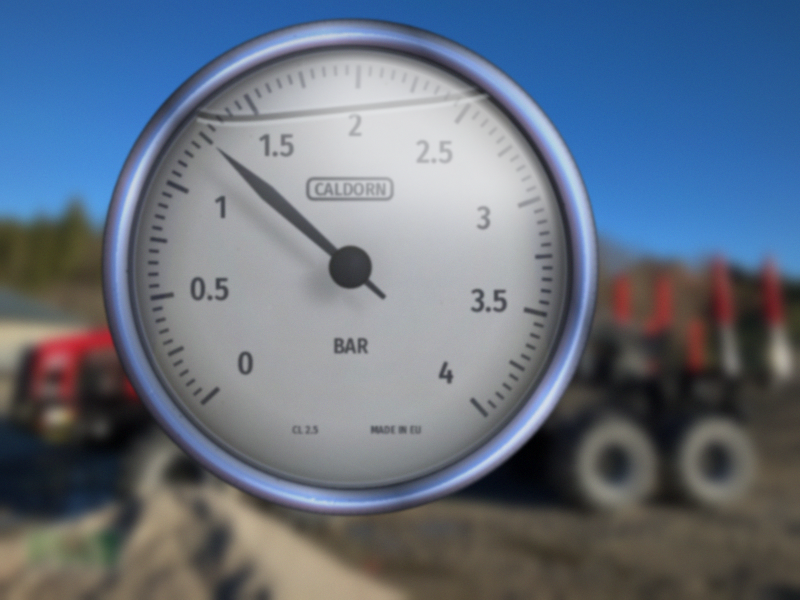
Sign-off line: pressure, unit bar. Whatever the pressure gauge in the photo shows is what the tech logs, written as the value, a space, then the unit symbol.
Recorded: 1.25 bar
